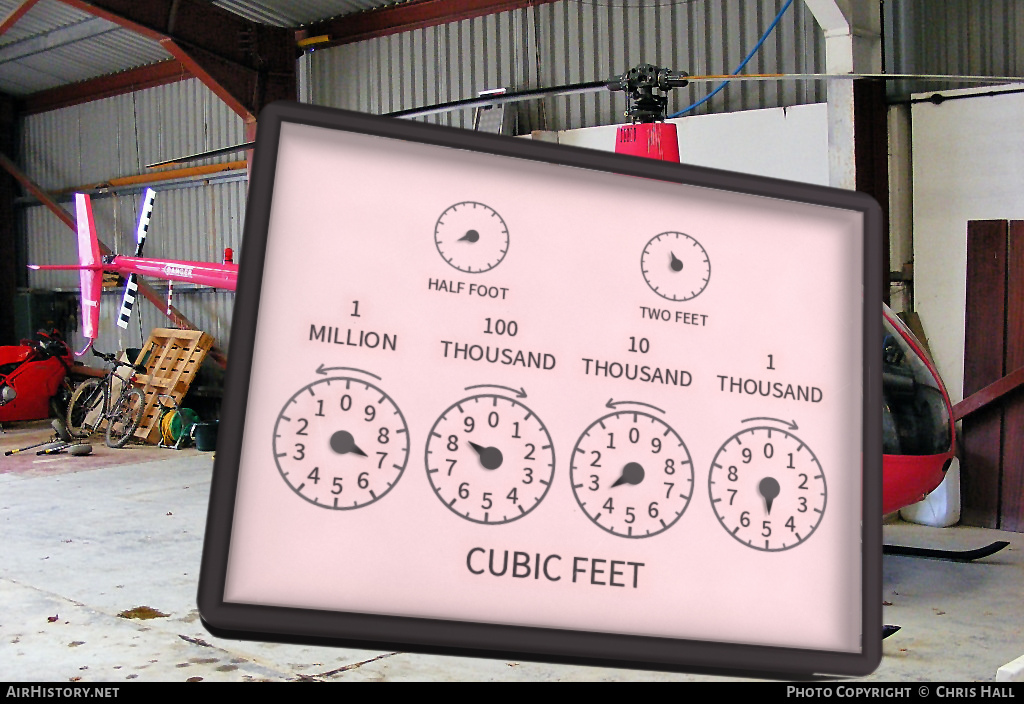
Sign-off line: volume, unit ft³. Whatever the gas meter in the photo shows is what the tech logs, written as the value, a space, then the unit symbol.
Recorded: 683500 ft³
